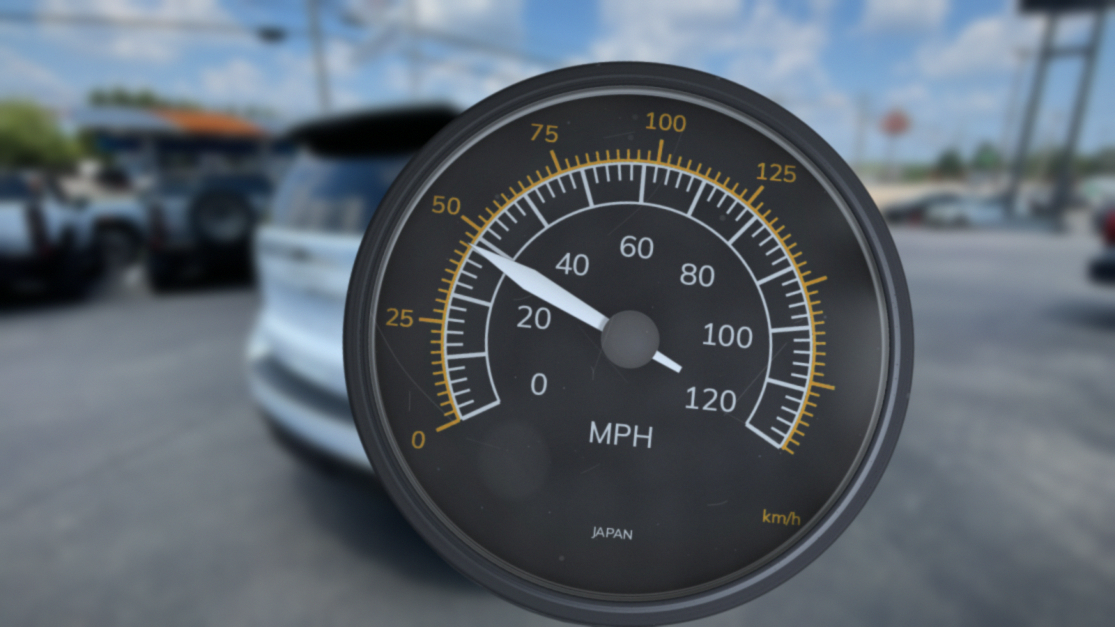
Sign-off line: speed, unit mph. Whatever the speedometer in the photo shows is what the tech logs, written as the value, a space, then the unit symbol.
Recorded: 28 mph
